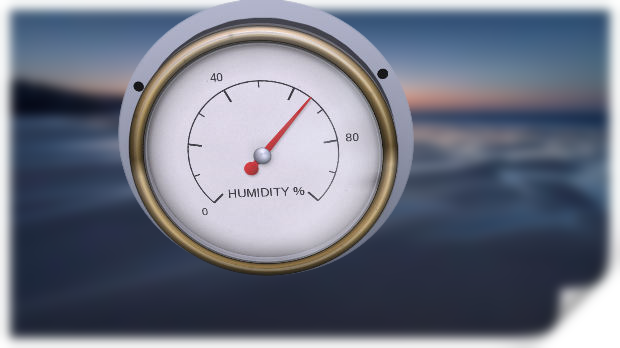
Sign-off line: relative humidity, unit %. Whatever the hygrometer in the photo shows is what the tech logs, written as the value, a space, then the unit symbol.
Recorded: 65 %
